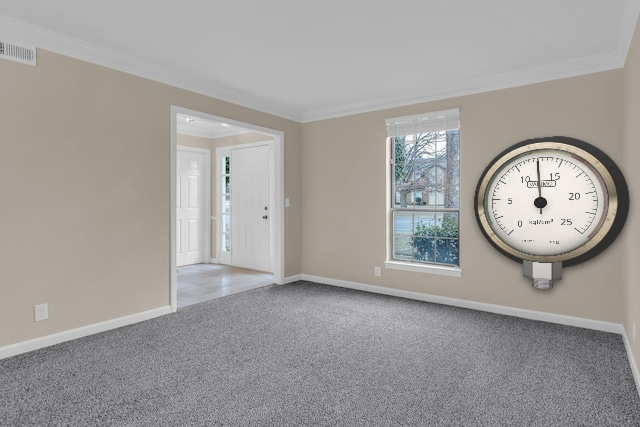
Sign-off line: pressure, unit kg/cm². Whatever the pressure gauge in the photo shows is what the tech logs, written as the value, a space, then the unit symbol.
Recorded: 12.5 kg/cm²
